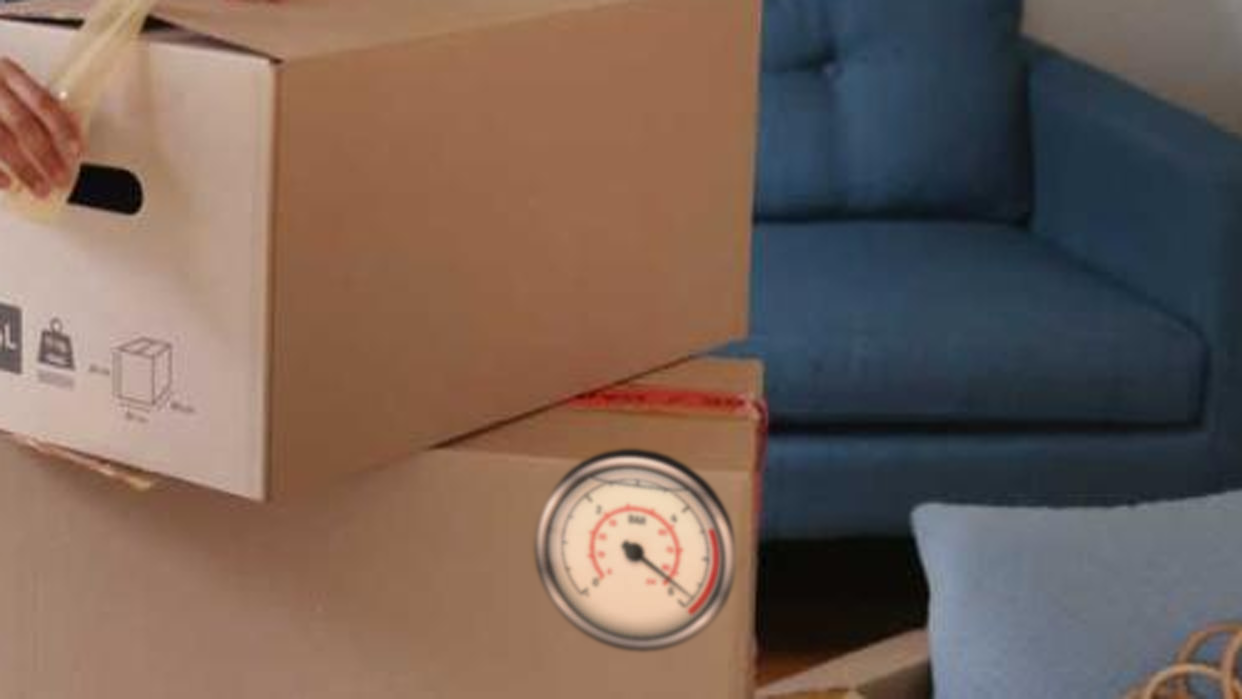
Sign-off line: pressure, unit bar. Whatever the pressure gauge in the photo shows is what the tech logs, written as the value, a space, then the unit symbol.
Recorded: 5.75 bar
